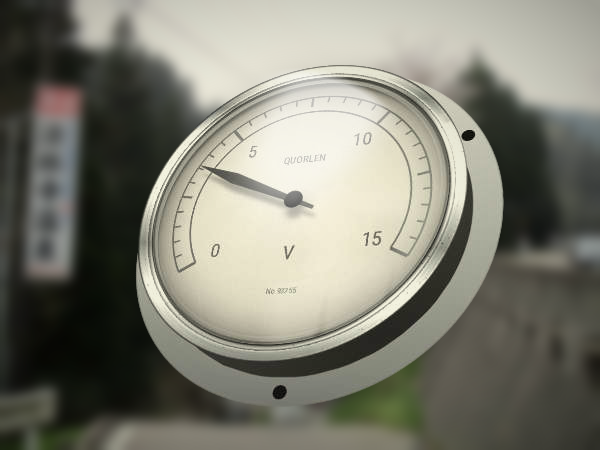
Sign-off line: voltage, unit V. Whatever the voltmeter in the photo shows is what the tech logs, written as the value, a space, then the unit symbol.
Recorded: 3.5 V
